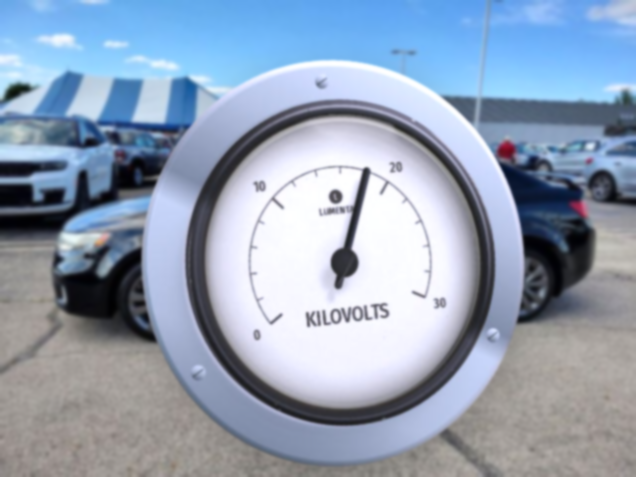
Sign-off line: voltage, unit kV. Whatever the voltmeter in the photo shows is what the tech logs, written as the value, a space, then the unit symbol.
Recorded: 18 kV
